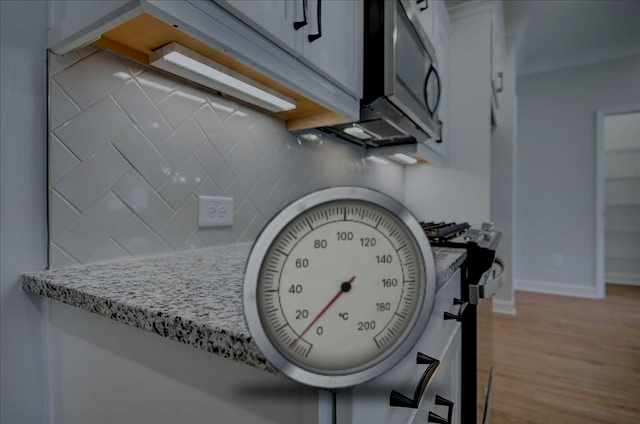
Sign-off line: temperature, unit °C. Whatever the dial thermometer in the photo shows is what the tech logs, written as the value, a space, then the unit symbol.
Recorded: 10 °C
